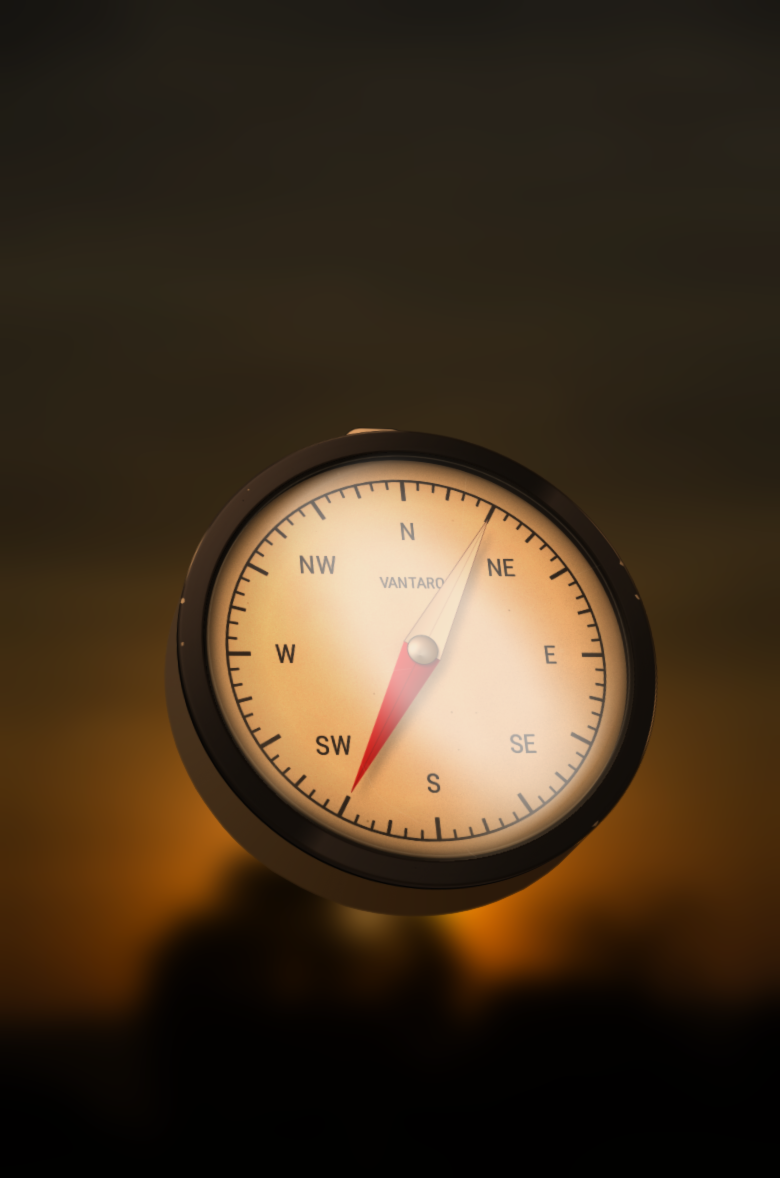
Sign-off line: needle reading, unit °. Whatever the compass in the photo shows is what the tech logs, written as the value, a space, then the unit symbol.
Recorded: 210 °
